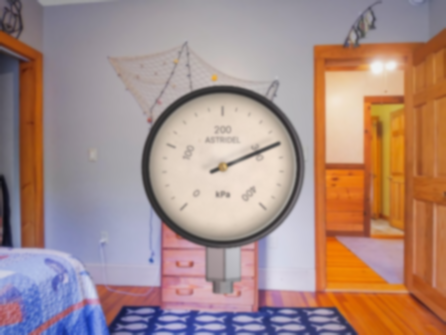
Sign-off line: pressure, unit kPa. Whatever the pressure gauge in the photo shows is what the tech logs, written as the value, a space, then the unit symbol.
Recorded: 300 kPa
